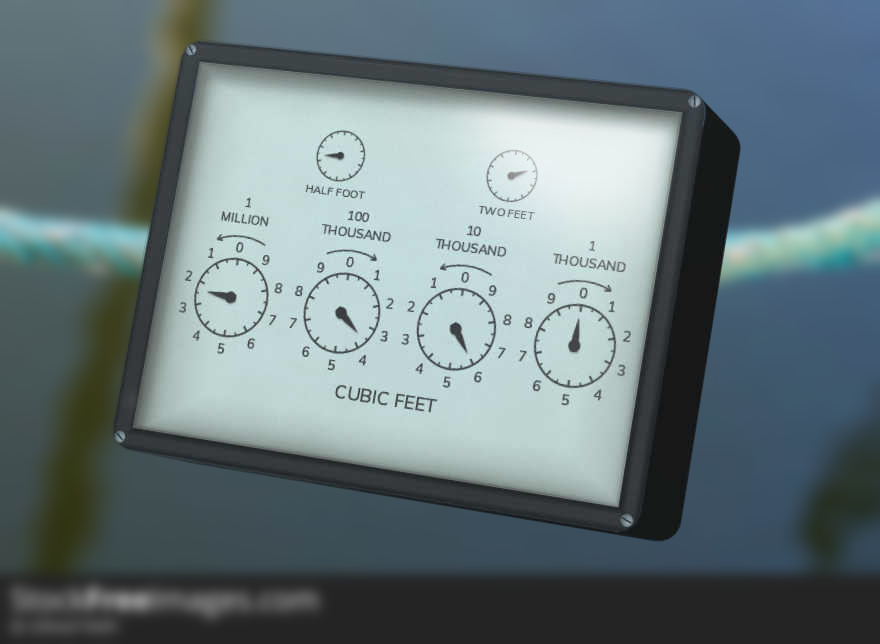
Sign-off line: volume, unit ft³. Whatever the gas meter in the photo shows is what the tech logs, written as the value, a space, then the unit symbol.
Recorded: 236000 ft³
